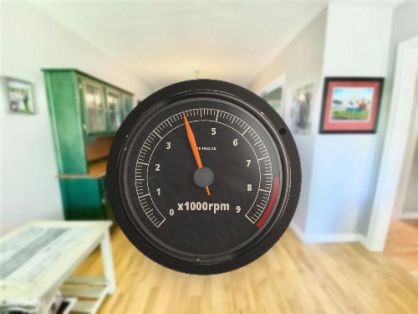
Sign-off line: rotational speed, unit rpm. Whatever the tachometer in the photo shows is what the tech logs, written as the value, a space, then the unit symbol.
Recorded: 4000 rpm
